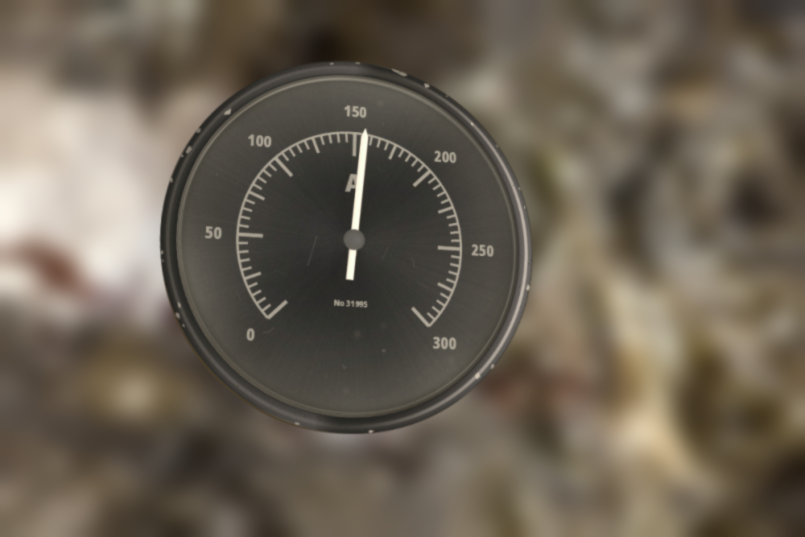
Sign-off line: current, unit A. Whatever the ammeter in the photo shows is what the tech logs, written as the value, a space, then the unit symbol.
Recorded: 155 A
